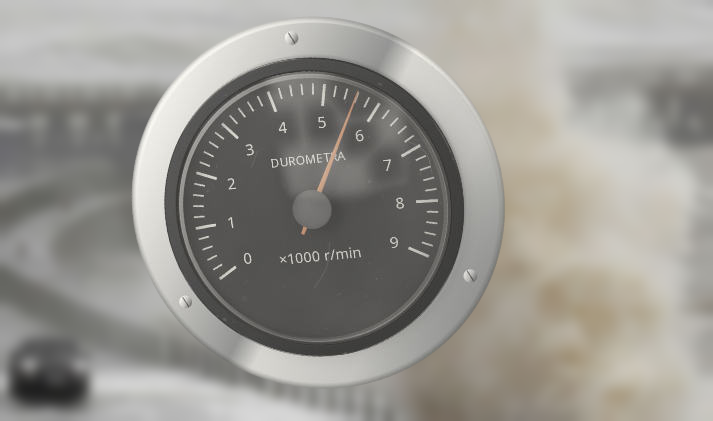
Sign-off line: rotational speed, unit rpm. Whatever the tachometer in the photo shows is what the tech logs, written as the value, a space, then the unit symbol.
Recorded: 5600 rpm
